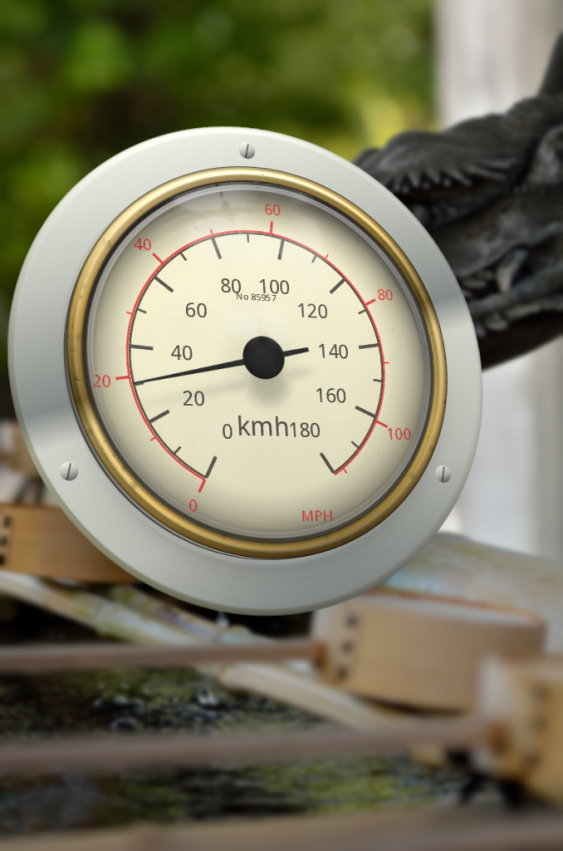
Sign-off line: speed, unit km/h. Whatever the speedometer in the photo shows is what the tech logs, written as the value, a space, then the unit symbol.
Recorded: 30 km/h
